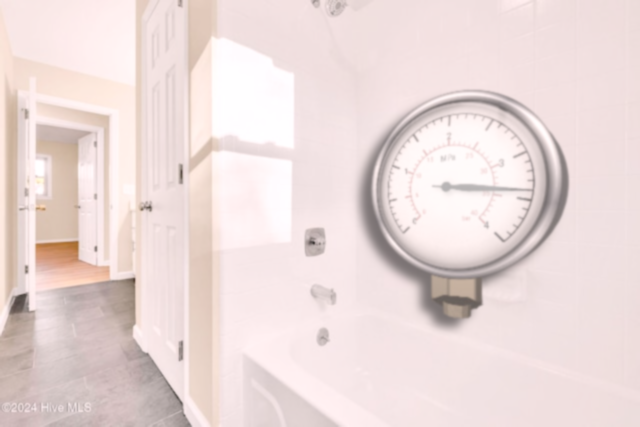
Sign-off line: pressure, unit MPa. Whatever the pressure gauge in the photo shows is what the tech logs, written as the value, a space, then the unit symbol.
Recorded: 3.4 MPa
